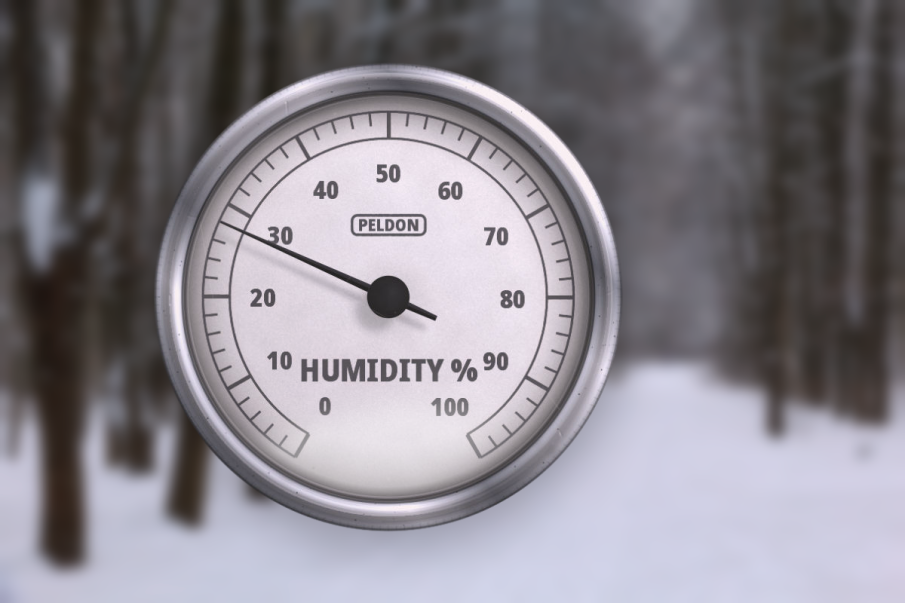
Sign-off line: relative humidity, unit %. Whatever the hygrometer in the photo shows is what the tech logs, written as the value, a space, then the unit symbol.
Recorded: 28 %
